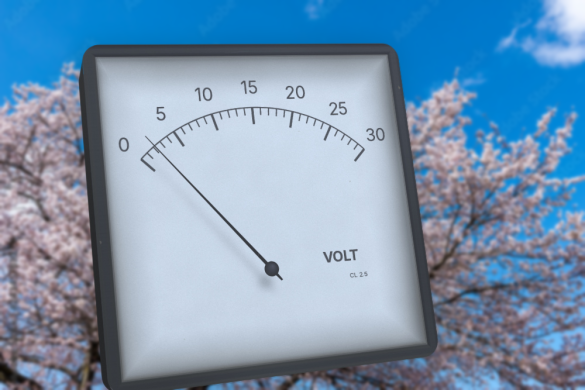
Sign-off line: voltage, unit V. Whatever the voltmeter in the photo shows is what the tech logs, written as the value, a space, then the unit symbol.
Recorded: 2 V
